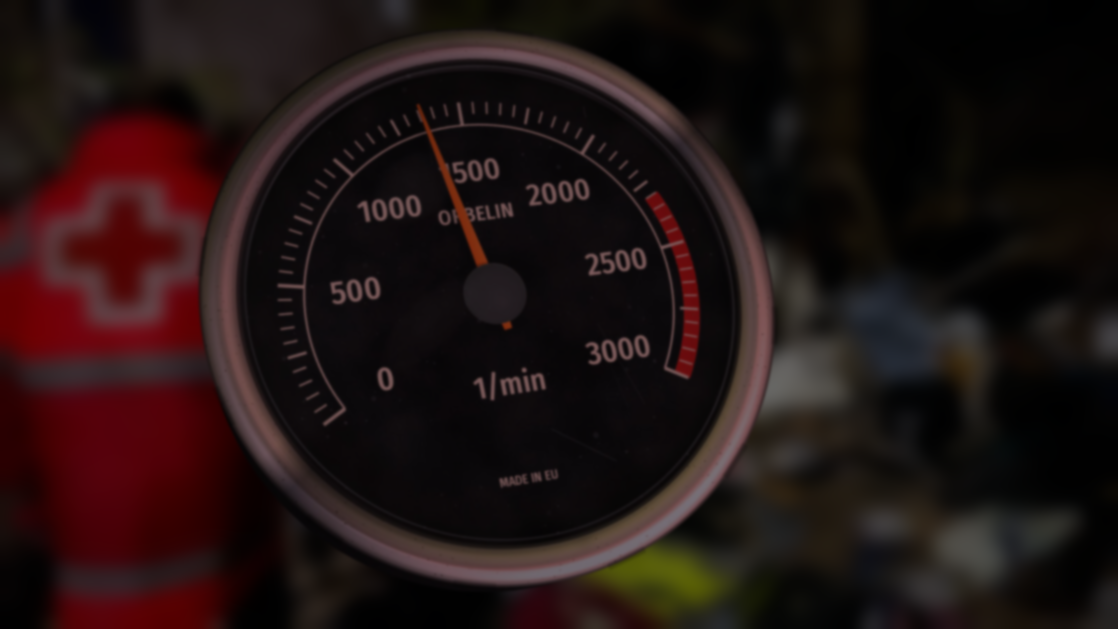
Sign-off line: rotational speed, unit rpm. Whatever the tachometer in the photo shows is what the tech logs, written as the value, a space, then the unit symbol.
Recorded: 1350 rpm
